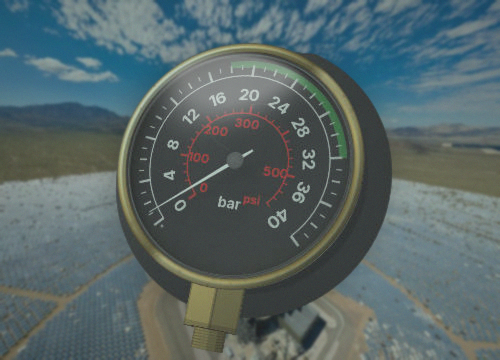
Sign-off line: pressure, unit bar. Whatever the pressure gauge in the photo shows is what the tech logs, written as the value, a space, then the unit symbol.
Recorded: 1 bar
